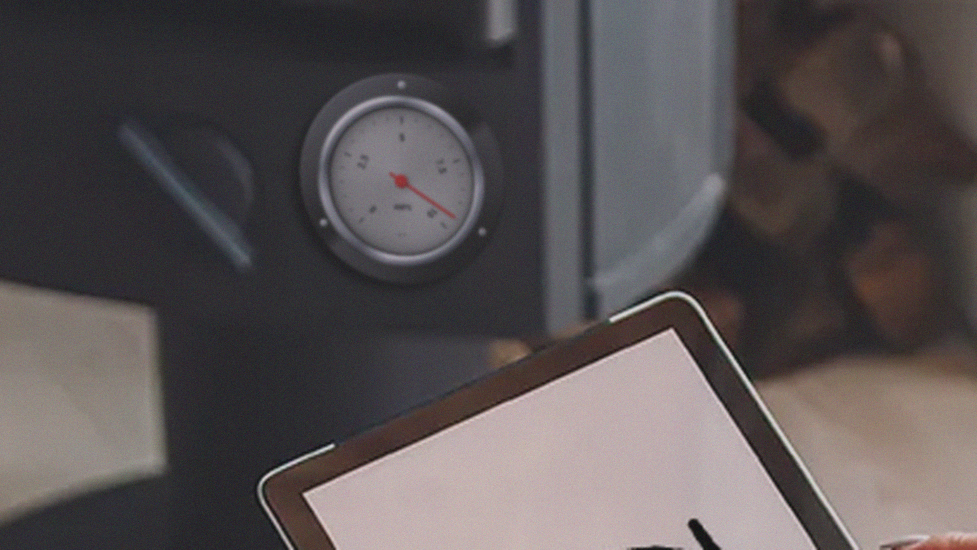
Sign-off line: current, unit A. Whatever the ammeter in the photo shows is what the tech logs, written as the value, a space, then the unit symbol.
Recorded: 9.5 A
